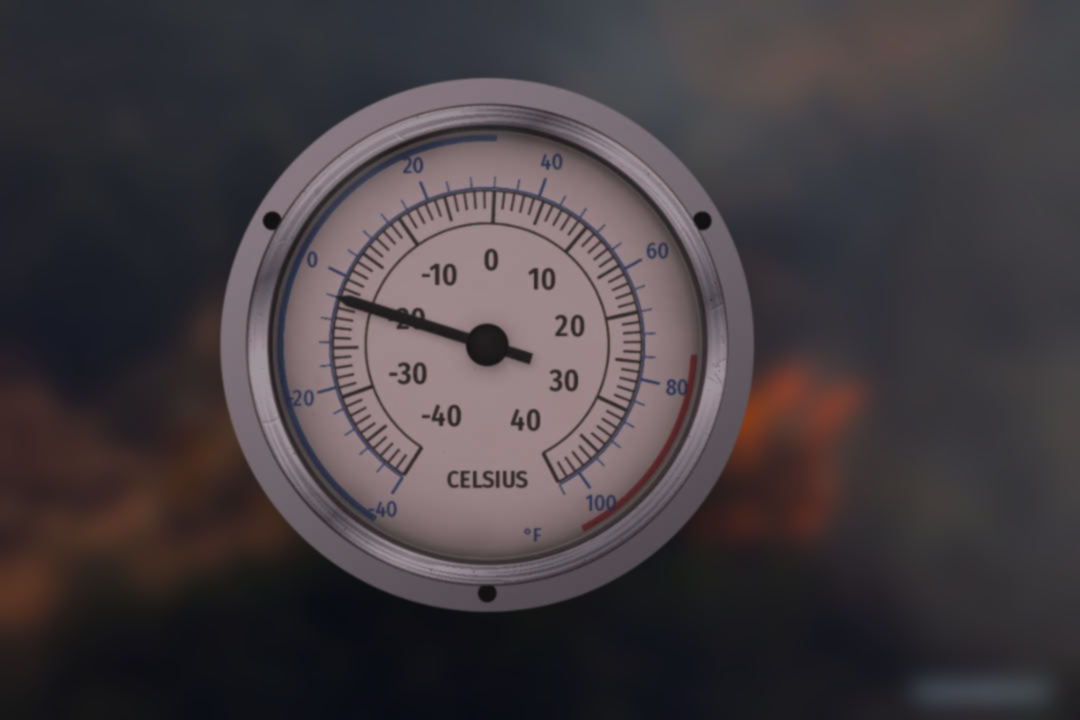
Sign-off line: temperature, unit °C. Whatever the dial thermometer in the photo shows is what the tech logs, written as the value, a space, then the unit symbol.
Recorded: -20 °C
